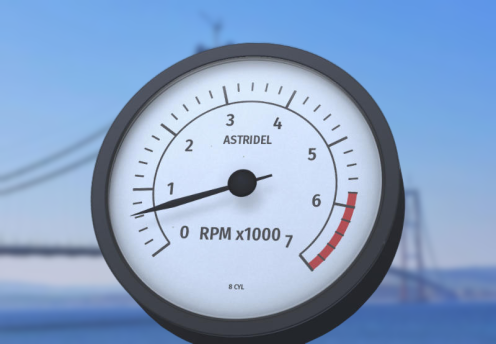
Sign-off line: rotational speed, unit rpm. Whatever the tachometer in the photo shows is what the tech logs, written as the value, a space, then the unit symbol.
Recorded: 600 rpm
